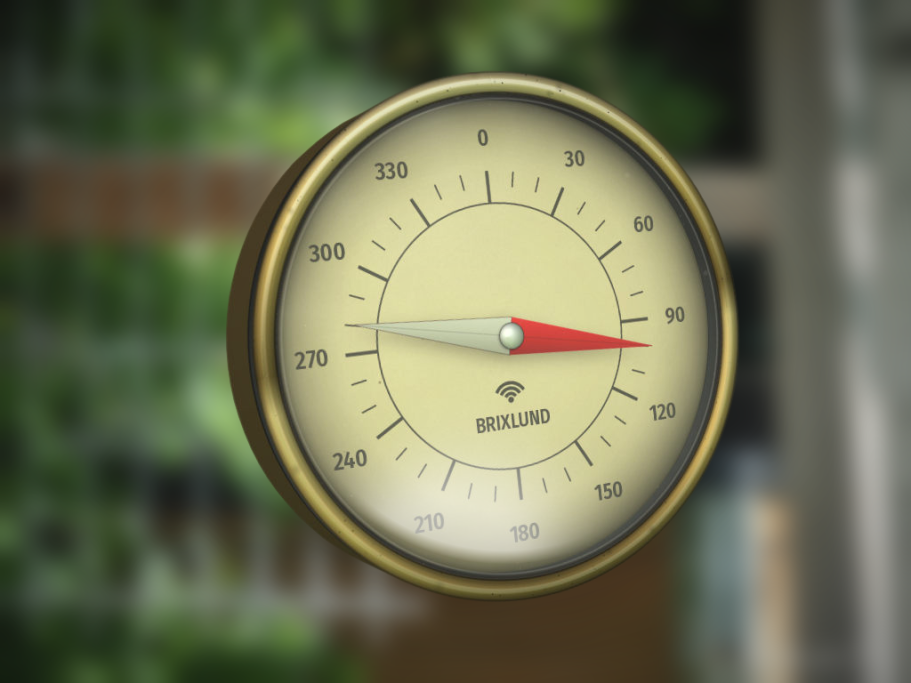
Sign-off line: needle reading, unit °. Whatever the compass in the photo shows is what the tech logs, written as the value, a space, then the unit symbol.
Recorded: 100 °
